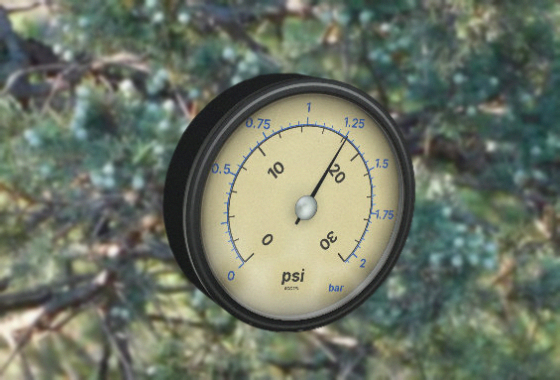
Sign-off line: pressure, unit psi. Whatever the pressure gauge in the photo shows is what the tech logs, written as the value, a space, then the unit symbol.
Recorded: 18 psi
